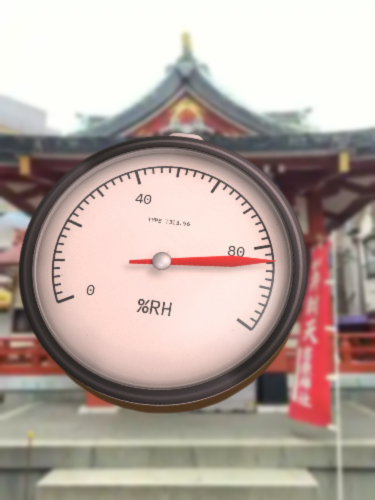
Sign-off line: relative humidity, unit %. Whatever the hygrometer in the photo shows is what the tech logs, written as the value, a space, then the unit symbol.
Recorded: 84 %
